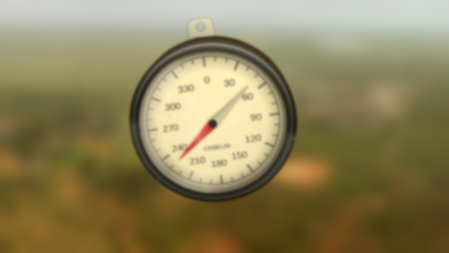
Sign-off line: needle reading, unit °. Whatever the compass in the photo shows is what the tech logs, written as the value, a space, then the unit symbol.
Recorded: 230 °
